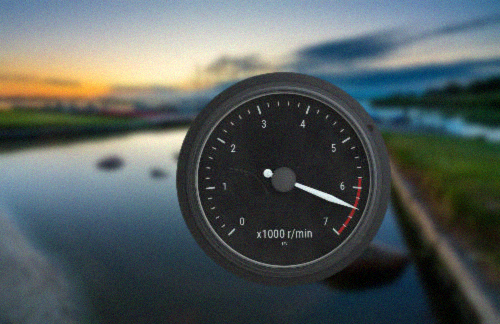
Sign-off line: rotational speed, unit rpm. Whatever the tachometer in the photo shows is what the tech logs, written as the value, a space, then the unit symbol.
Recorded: 6400 rpm
